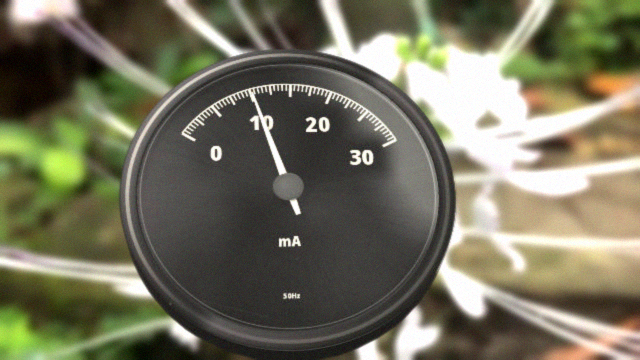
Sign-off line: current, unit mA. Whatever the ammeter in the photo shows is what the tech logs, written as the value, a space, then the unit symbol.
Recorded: 10 mA
